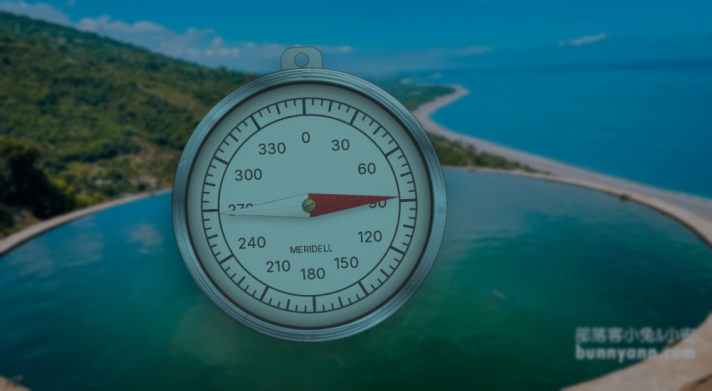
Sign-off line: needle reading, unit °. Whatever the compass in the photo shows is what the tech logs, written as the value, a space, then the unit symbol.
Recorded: 87.5 °
